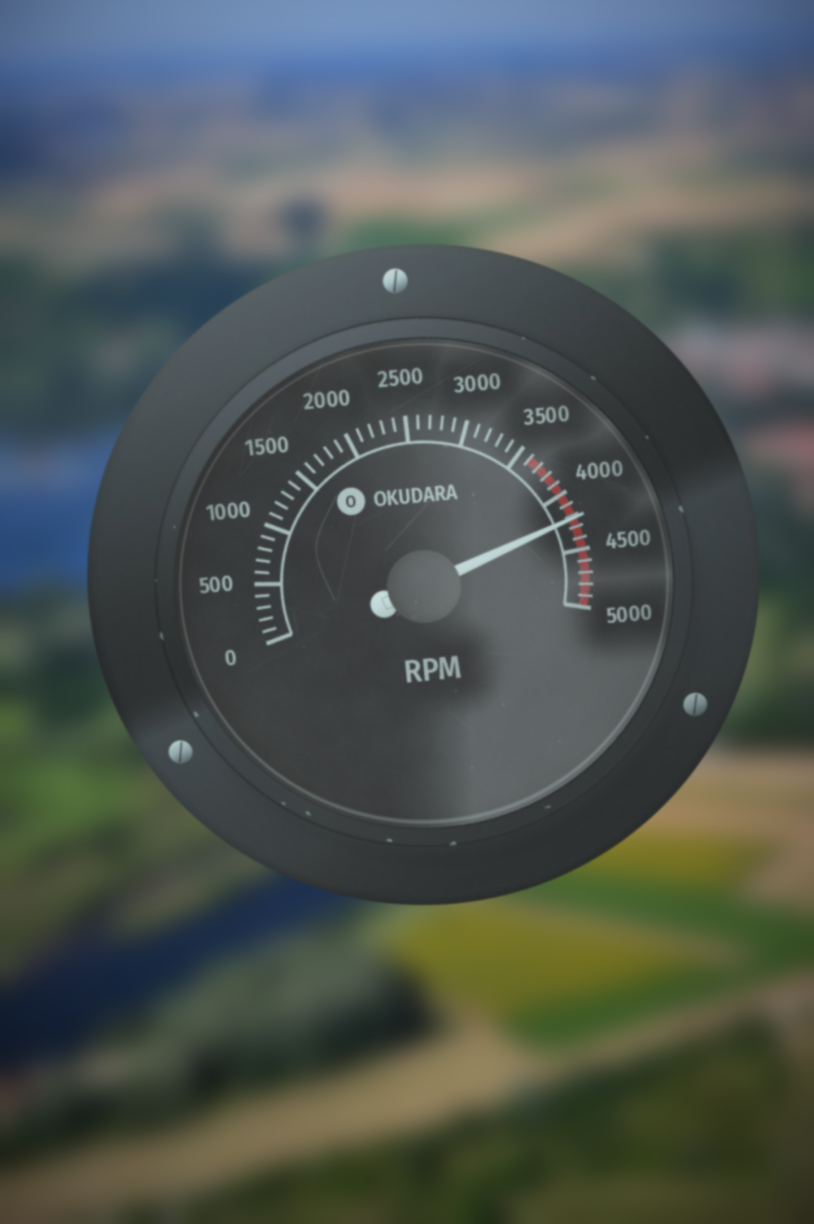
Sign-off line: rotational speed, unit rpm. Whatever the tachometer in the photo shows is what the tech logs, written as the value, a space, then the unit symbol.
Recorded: 4200 rpm
